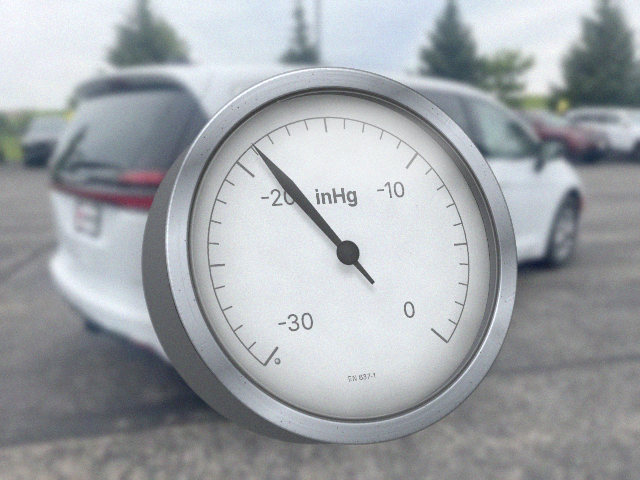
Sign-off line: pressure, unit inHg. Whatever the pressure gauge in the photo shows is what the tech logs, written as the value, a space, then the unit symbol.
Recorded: -19 inHg
